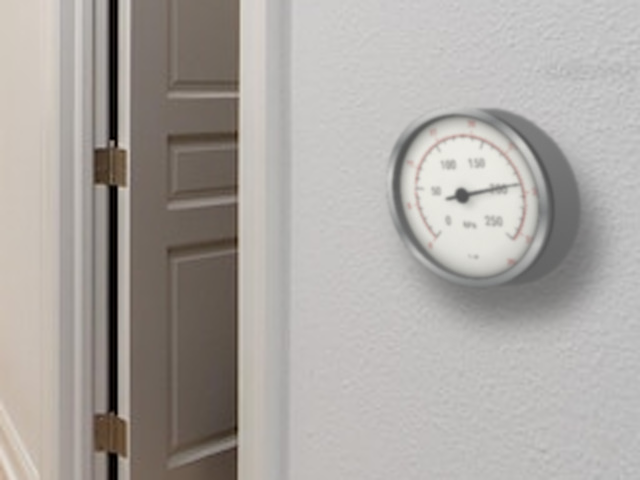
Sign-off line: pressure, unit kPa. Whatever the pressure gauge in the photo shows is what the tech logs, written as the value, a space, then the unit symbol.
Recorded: 200 kPa
